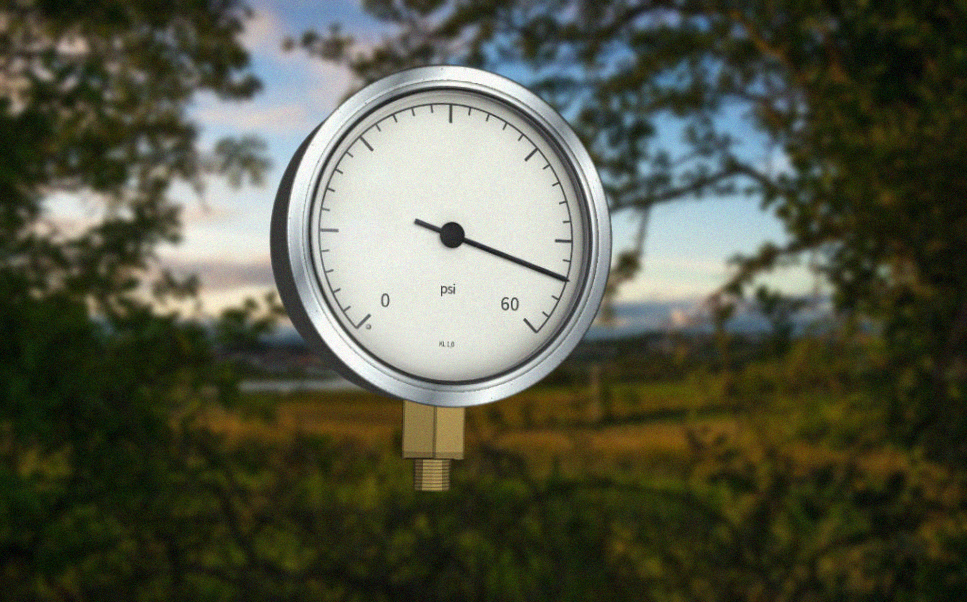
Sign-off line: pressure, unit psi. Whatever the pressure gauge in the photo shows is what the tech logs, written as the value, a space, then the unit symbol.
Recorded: 54 psi
